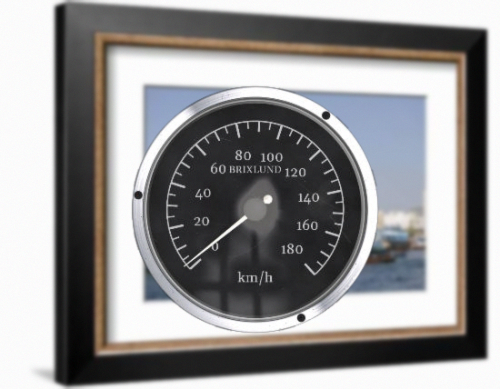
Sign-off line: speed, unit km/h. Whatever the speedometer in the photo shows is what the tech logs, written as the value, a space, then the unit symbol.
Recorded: 2.5 km/h
